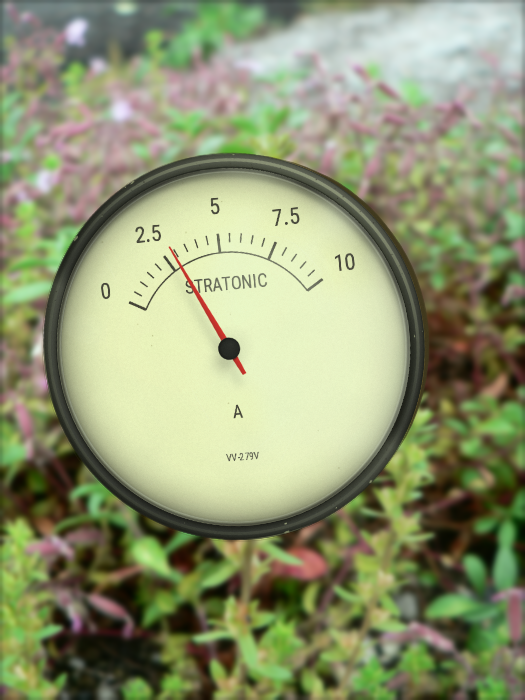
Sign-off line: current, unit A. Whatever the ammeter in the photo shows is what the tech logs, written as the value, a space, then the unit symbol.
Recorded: 3 A
